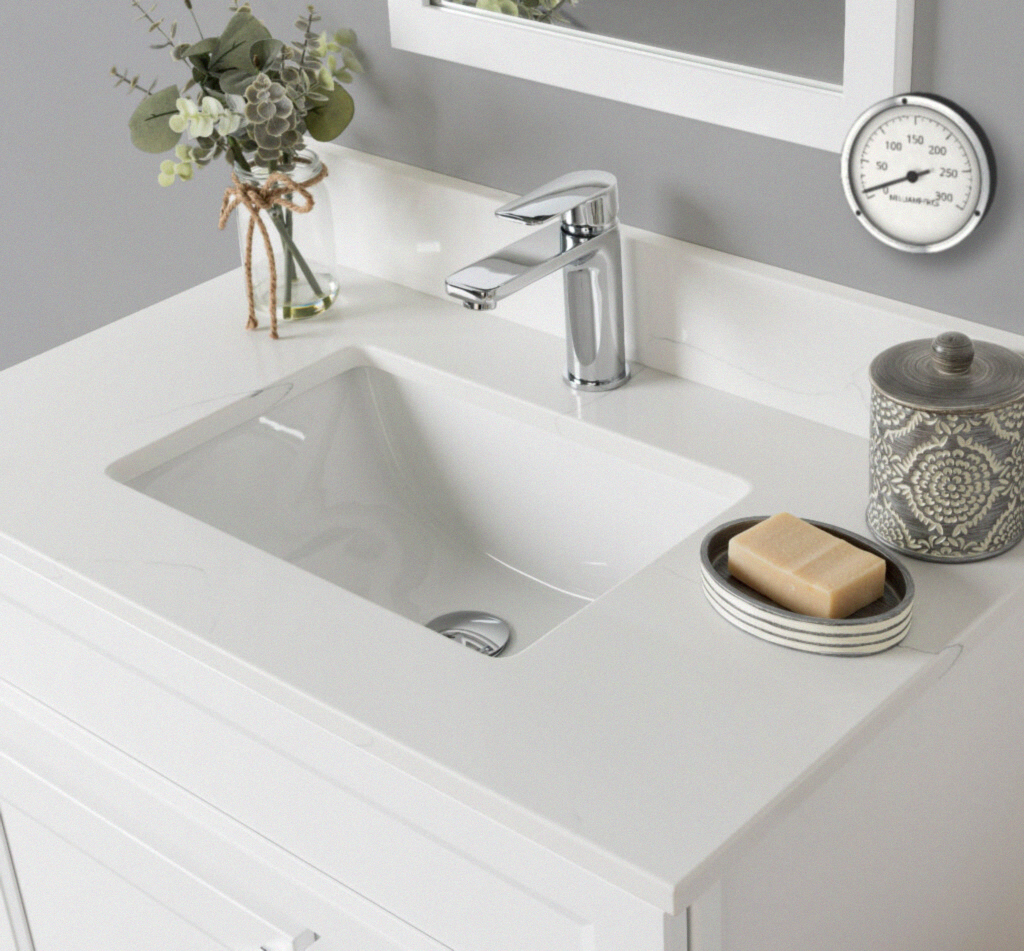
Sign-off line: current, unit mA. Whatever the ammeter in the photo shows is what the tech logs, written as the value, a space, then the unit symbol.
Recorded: 10 mA
